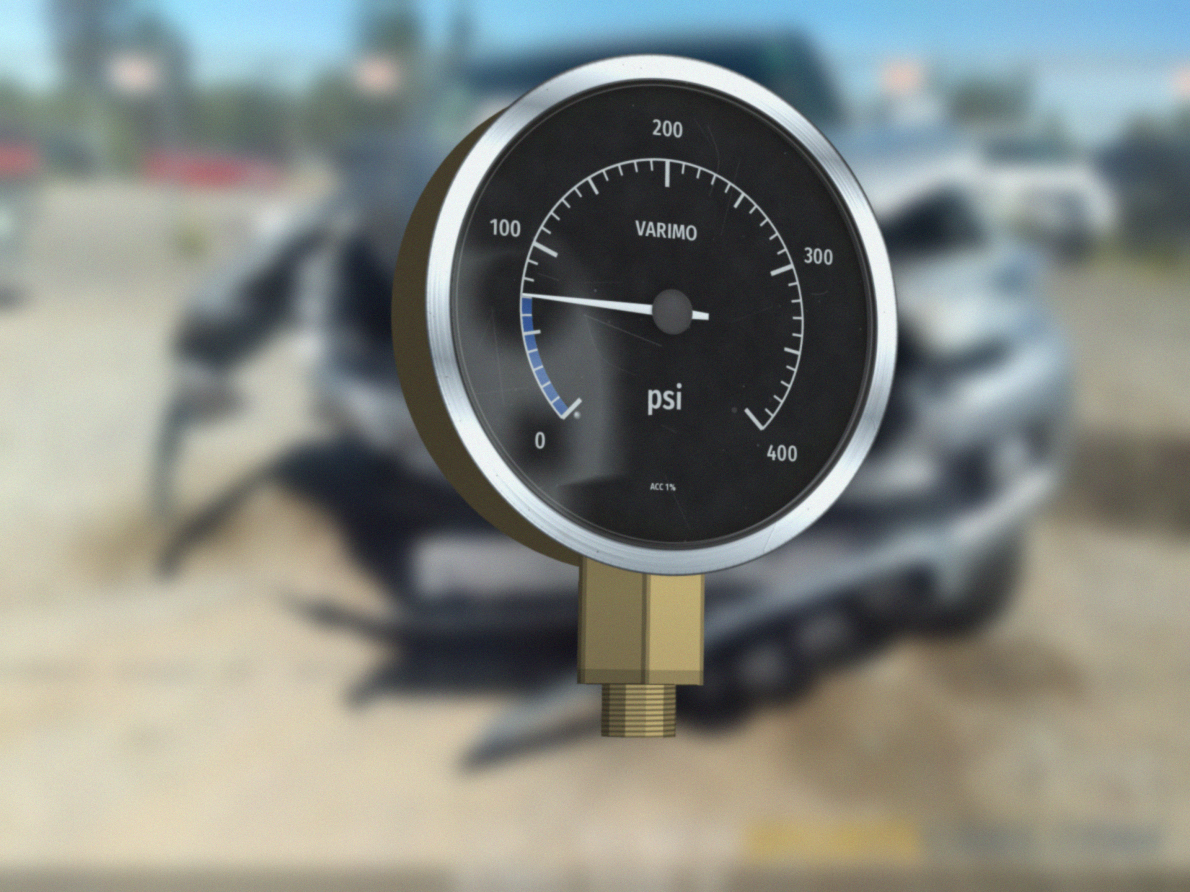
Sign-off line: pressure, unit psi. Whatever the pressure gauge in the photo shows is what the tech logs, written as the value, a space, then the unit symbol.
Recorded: 70 psi
